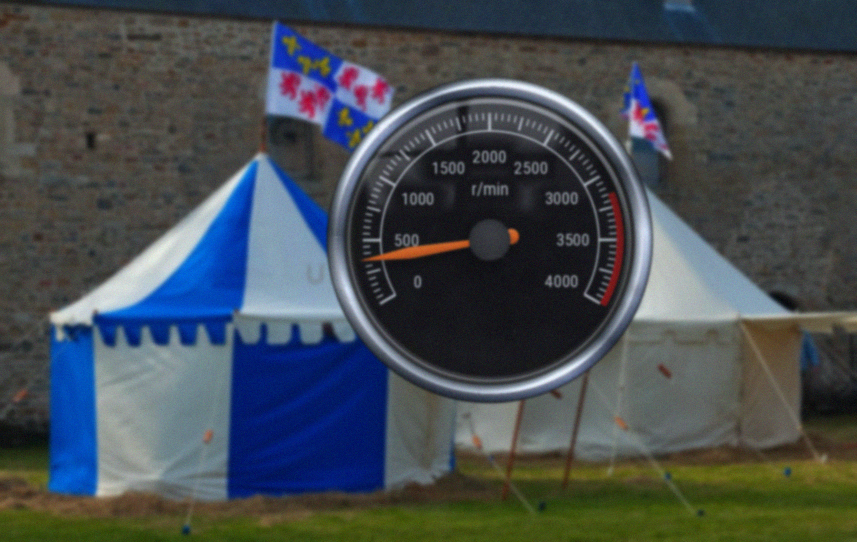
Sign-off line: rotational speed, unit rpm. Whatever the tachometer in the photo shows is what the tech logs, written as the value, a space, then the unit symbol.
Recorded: 350 rpm
